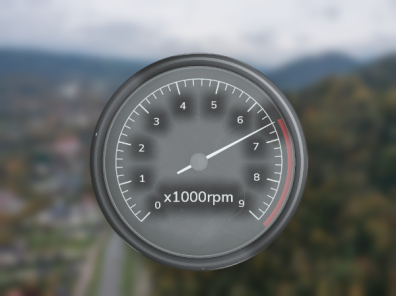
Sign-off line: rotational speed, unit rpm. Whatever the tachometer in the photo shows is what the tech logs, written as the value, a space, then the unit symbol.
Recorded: 6600 rpm
